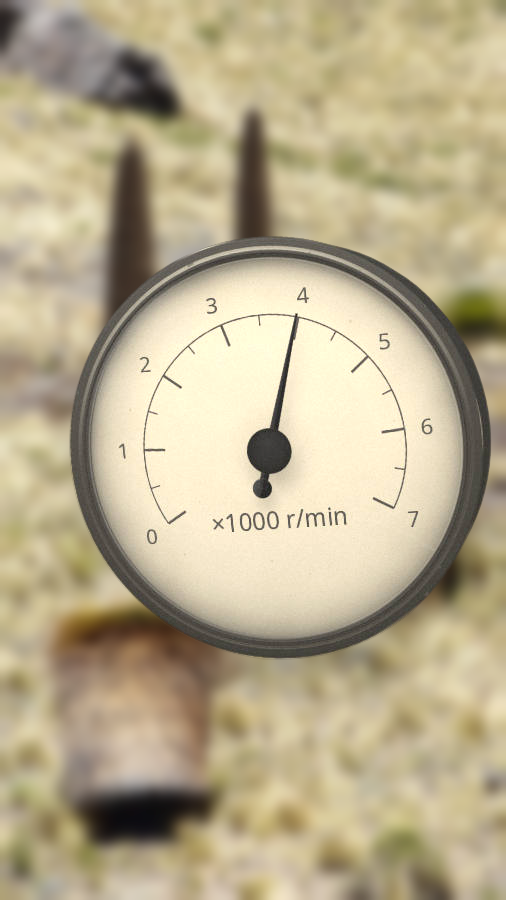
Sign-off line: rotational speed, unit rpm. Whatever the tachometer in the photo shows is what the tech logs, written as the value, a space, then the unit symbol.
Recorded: 4000 rpm
